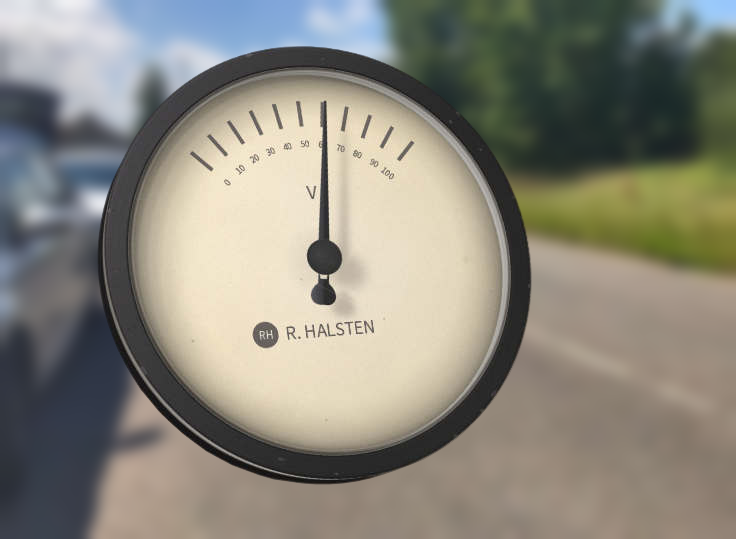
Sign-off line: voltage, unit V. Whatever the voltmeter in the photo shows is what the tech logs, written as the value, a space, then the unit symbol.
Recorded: 60 V
